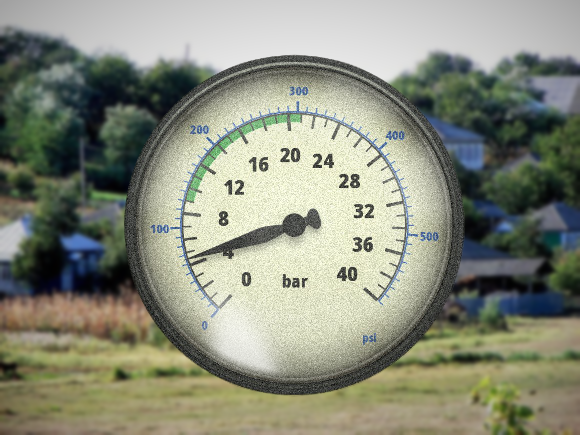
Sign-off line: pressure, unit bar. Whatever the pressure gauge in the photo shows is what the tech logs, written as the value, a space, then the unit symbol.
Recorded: 4.5 bar
